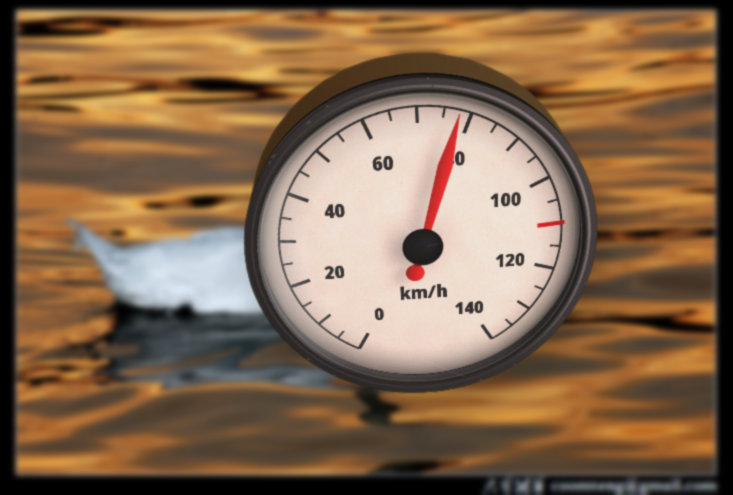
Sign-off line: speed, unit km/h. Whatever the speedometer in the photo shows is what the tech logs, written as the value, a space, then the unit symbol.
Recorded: 77.5 km/h
